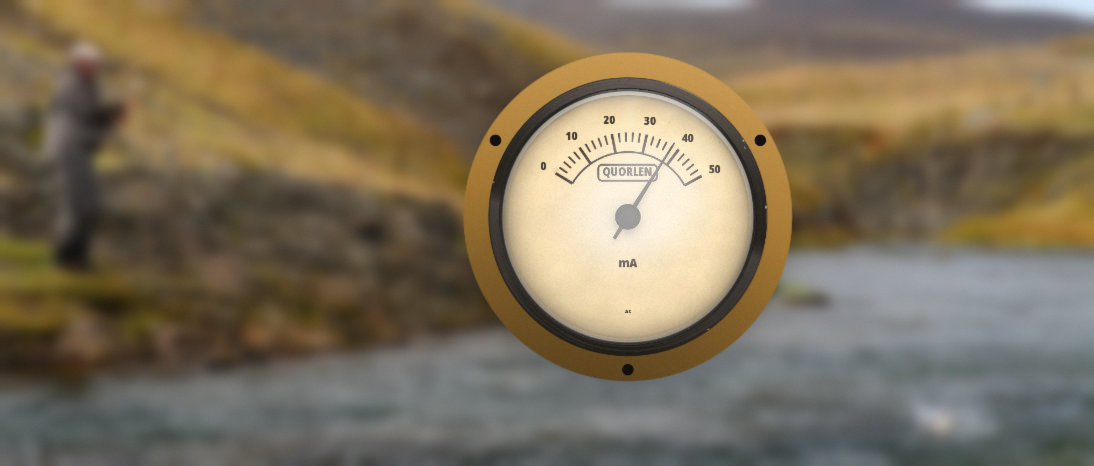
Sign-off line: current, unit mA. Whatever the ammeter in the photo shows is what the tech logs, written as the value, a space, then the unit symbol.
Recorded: 38 mA
